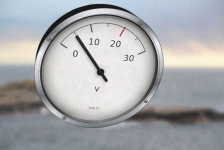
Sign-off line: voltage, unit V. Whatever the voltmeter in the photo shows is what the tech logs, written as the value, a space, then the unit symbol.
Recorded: 5 V
